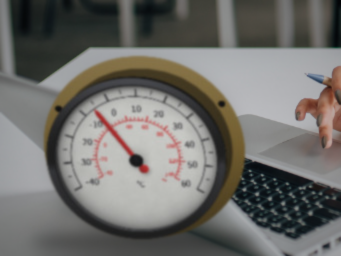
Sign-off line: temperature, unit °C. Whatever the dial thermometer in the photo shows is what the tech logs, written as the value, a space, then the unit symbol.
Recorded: -5 °C
